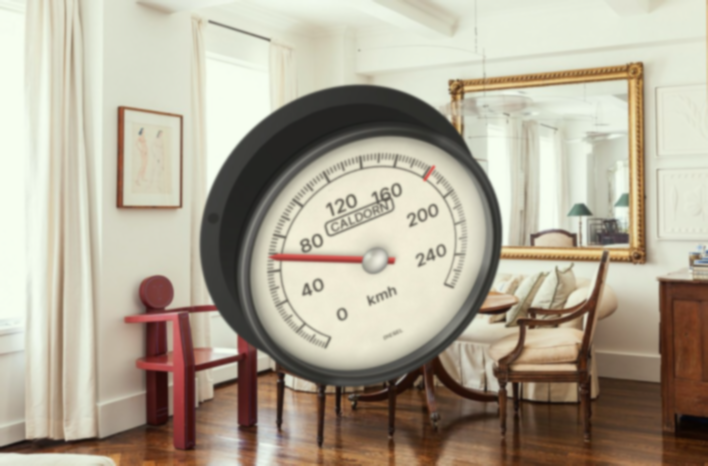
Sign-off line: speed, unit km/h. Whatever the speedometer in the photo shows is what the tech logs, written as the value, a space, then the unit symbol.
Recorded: 70 km/h
